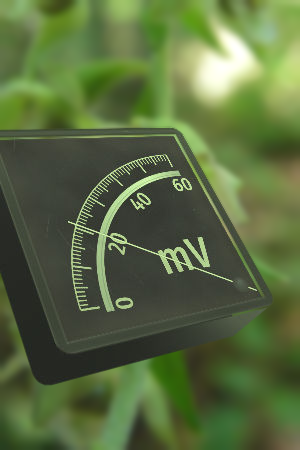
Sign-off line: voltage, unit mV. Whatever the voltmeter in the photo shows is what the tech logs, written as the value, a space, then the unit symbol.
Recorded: 20 mV
